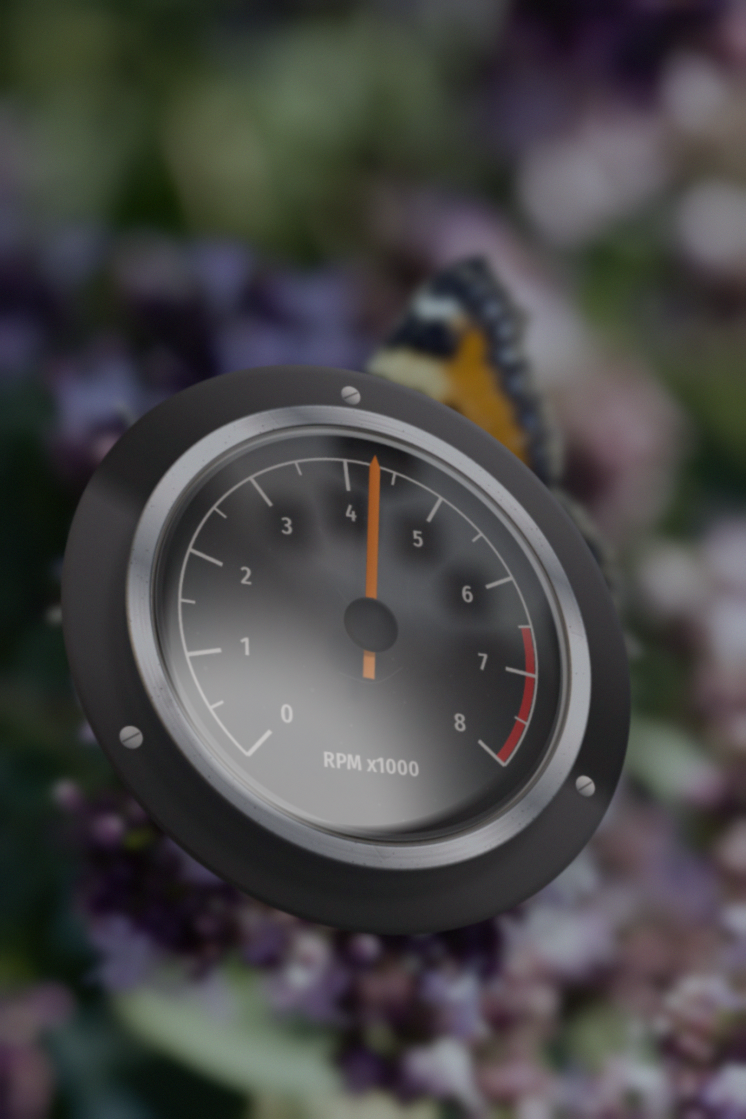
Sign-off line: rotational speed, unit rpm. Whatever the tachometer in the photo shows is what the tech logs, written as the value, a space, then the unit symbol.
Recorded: 4250 rpm
